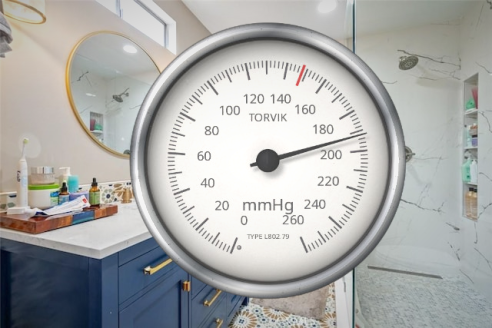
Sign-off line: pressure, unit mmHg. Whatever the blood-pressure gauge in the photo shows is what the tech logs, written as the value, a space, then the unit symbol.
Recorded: 192 mmHg
